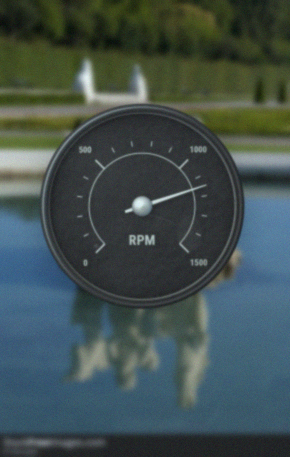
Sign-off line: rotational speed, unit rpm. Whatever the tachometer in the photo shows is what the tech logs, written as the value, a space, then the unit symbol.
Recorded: 1150 rpm
